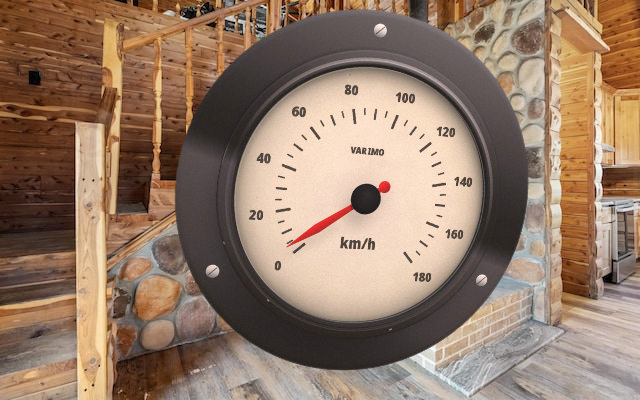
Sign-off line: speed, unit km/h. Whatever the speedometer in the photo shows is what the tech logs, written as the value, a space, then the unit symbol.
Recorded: 5 km/h
